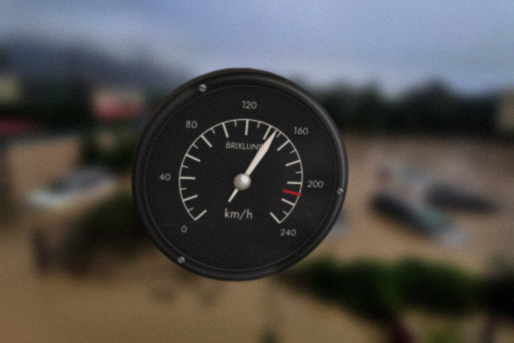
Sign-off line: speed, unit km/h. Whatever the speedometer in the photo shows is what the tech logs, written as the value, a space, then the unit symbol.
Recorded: 145 km/h
